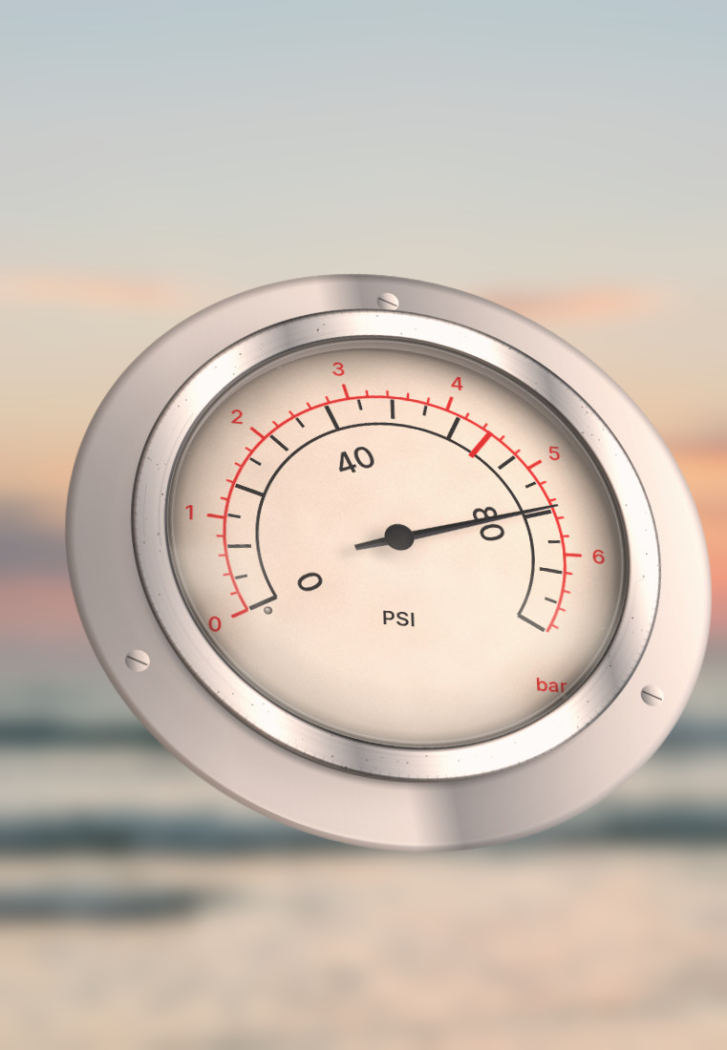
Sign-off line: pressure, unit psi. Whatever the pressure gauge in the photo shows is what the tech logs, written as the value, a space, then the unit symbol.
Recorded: 80 psi
